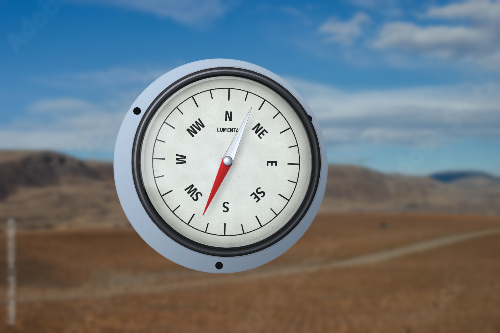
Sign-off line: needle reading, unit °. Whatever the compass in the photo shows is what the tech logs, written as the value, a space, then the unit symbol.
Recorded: 202.5 °
